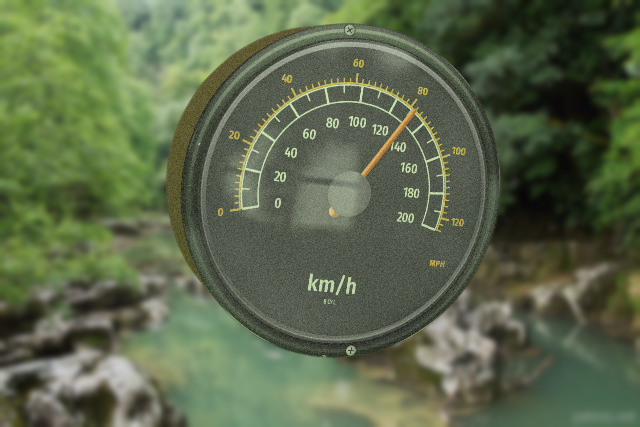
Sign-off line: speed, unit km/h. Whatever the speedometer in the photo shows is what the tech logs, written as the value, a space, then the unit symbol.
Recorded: 130 km/h
